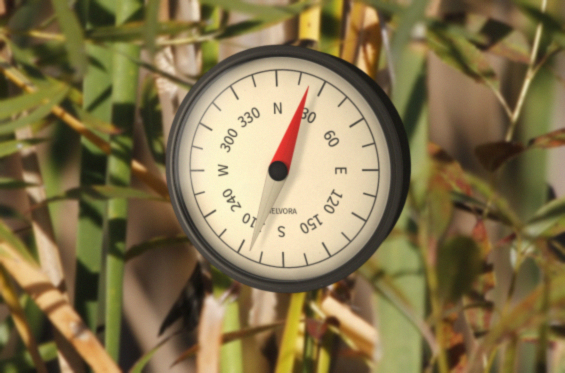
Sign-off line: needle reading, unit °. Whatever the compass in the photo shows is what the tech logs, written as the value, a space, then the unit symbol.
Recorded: 22.5 °
